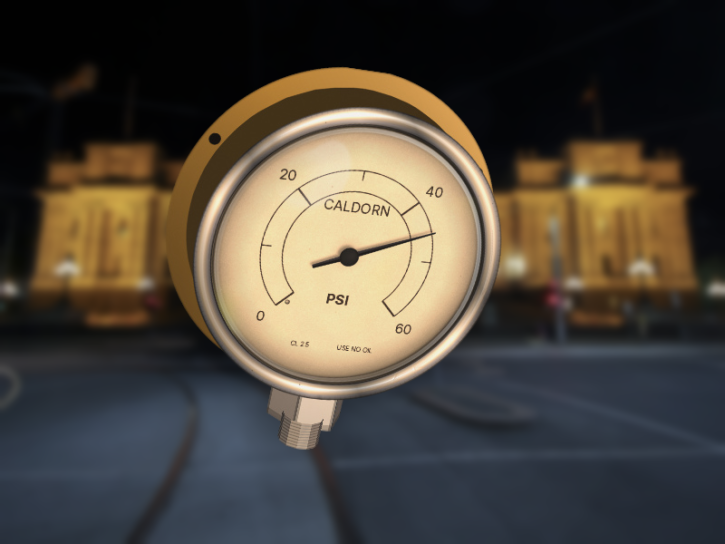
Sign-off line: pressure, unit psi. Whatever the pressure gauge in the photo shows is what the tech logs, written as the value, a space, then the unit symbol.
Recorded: 45 psi
